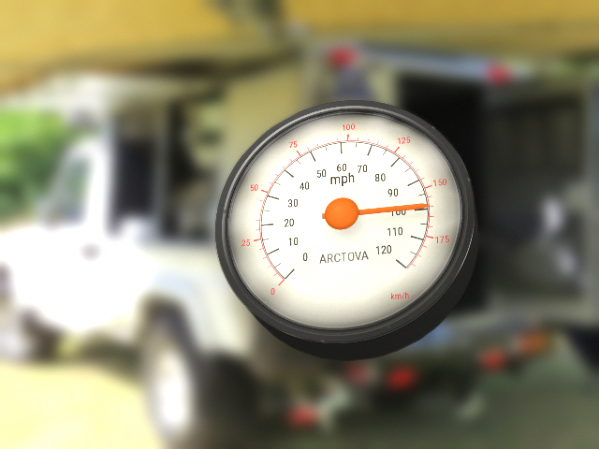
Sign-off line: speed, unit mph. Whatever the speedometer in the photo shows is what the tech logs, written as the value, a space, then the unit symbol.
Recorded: 100 mph
